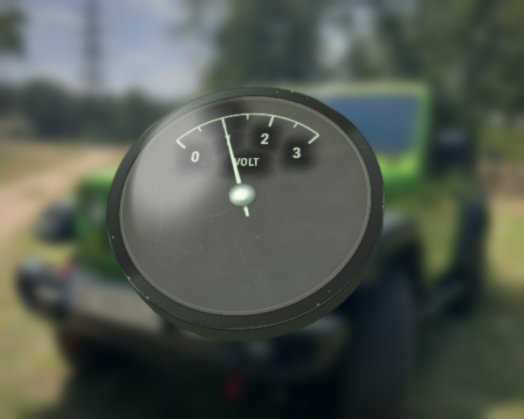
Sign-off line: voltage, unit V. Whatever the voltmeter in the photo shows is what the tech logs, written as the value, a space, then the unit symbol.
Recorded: 1 V
